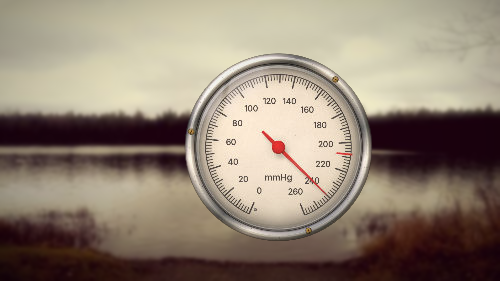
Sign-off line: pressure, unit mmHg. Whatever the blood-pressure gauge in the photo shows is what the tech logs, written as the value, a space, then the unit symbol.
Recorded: 240 mmHg
